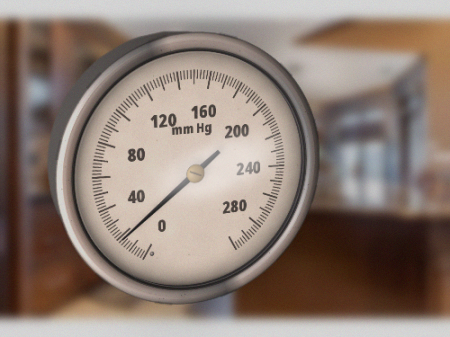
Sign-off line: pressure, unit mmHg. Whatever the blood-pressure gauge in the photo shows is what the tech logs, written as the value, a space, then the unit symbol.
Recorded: 20 mmHg
